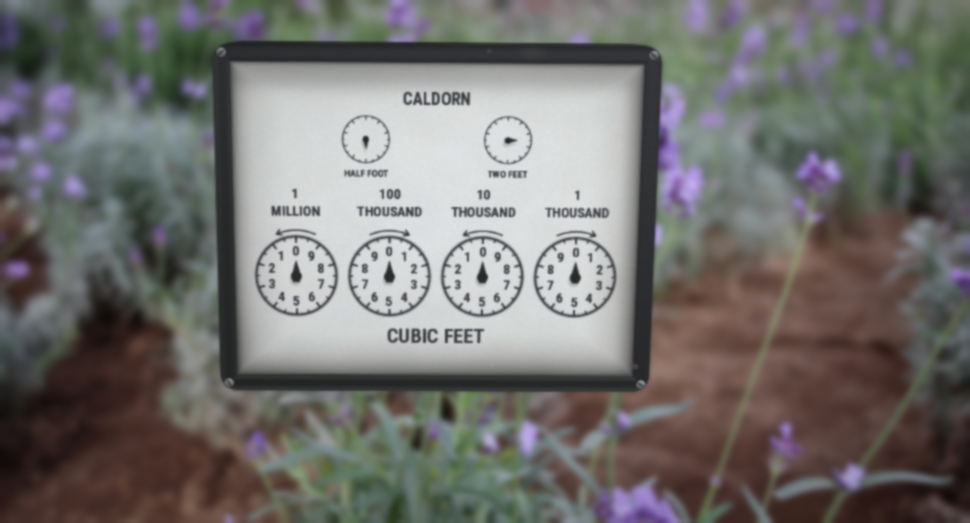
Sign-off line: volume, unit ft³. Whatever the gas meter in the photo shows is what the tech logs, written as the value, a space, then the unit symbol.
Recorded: 0 ft³
